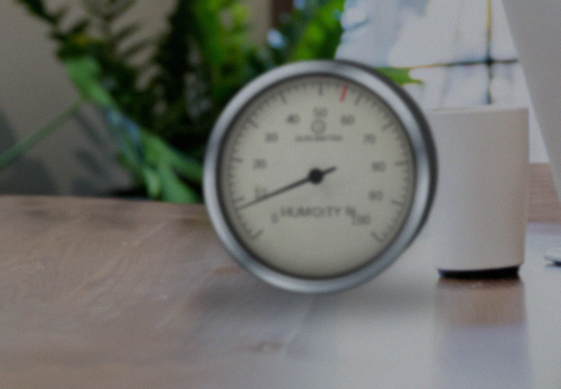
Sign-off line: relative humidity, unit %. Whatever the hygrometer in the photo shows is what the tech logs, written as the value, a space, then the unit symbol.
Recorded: 8 %
